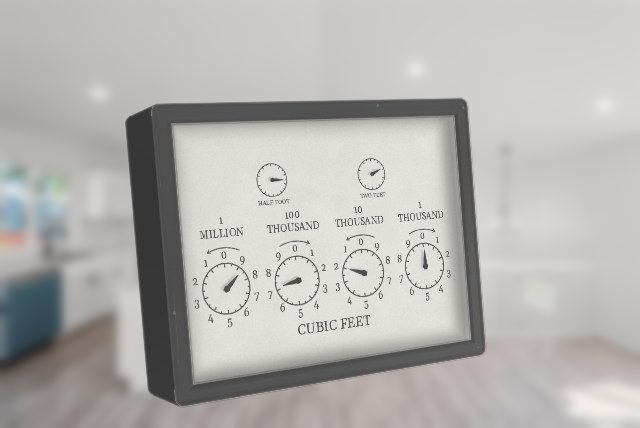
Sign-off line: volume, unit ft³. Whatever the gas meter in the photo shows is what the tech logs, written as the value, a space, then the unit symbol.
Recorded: 872000 ft³
